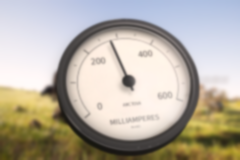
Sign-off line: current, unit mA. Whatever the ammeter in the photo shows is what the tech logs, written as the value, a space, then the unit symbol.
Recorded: 275 mA
